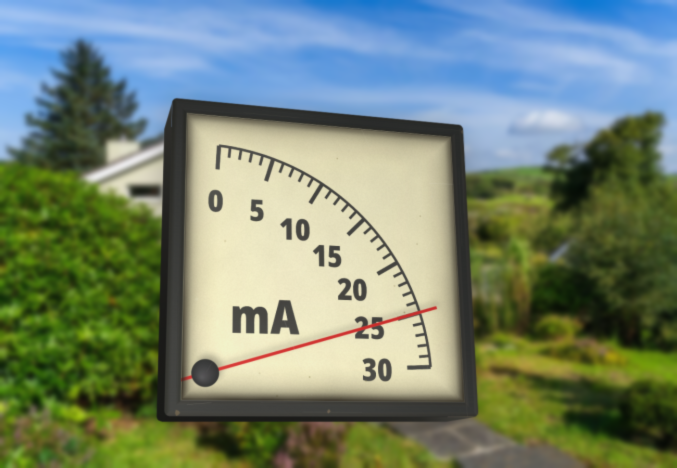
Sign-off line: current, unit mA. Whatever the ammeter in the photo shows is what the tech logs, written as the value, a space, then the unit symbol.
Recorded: 25 mA
